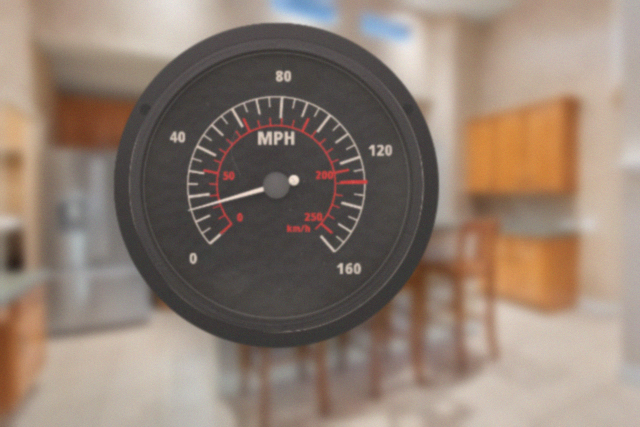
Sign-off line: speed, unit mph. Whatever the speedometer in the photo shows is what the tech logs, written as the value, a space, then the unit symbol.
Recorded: 15 mph
